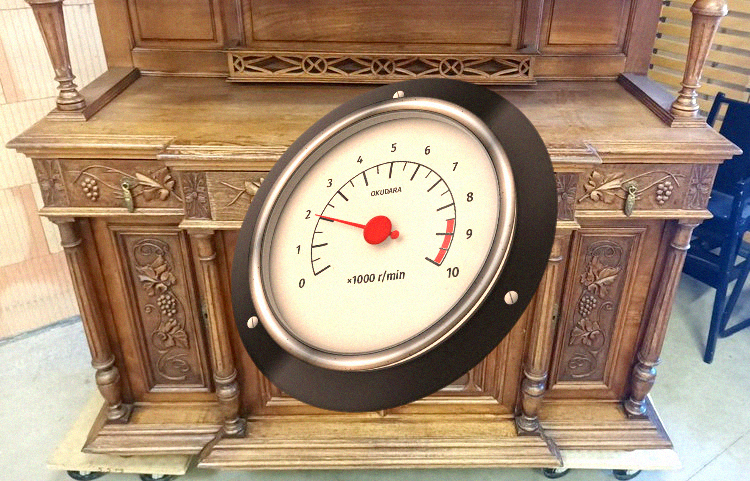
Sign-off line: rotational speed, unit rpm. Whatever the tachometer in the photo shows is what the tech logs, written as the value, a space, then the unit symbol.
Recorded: 2000 rpm
